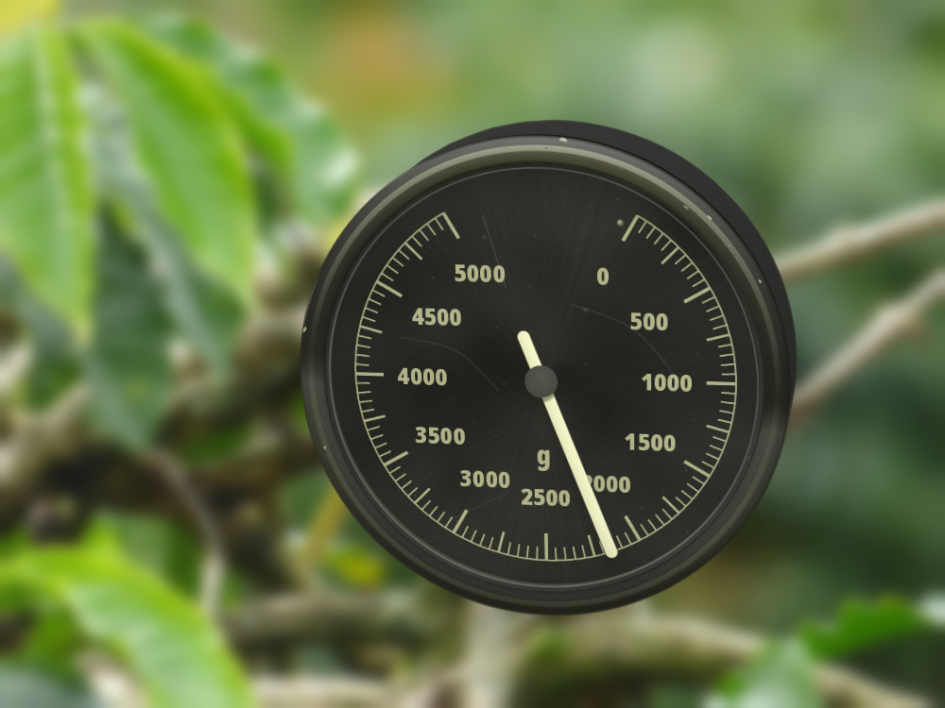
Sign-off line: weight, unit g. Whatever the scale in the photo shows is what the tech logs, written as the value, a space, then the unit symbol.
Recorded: 2150 g
